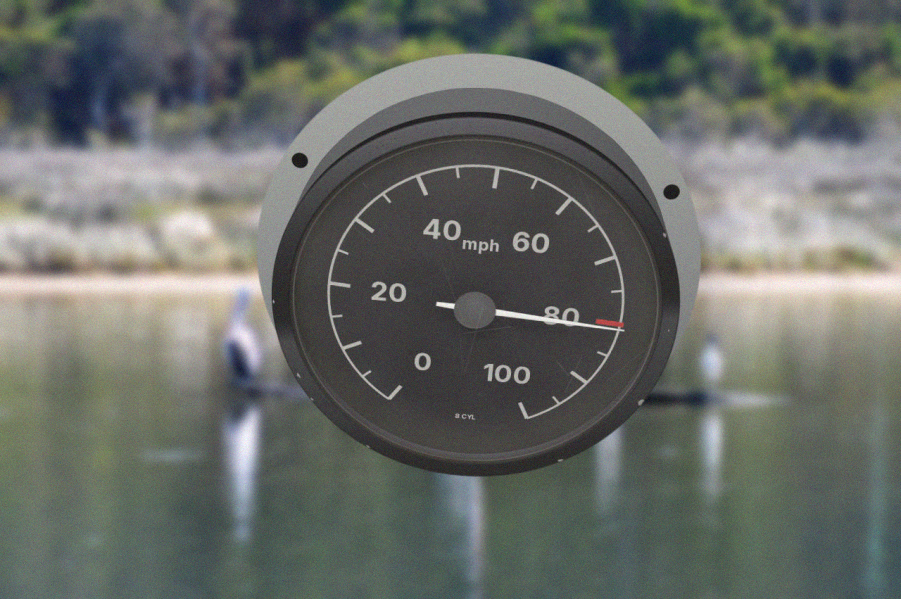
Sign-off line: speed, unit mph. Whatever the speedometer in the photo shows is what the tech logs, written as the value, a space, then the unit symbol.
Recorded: 80 mph
